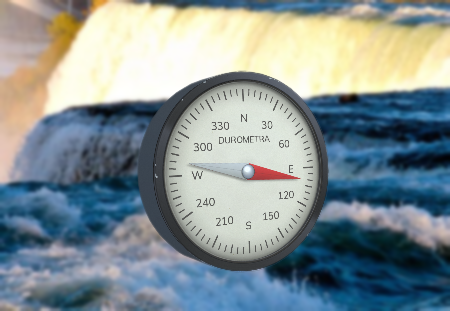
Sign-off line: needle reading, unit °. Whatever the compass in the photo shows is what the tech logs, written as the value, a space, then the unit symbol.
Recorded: 100 °
